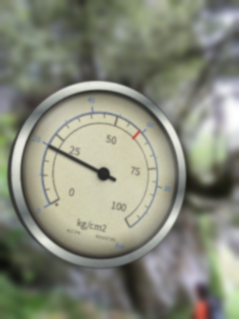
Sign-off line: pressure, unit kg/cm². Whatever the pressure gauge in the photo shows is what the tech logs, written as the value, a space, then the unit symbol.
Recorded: 20 kg/cm²
